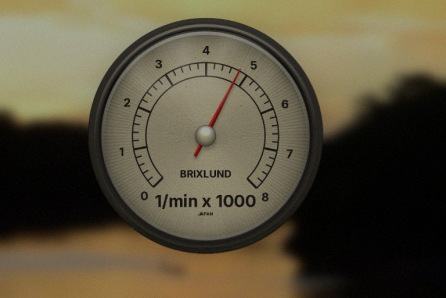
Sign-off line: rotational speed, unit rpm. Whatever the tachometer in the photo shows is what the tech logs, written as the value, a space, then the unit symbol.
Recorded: 4800 rpm
